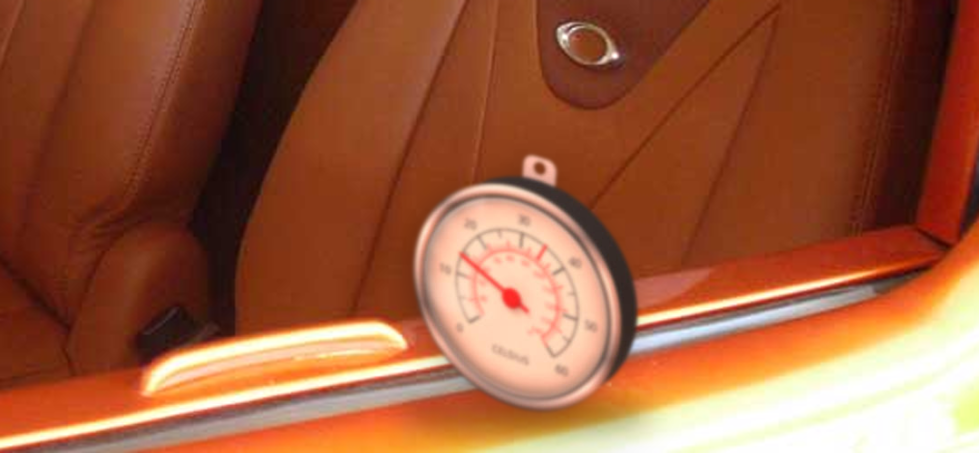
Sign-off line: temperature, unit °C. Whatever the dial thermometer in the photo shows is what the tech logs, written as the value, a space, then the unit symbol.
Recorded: 15 °C
